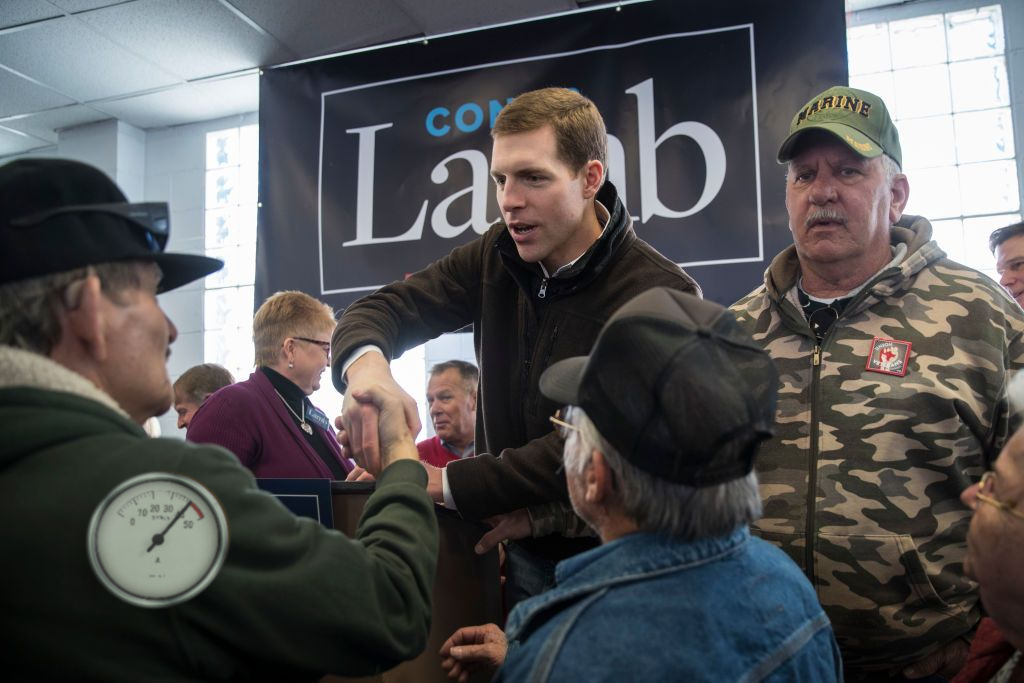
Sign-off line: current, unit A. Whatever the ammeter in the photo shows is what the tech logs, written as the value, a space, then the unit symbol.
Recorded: 40 A
